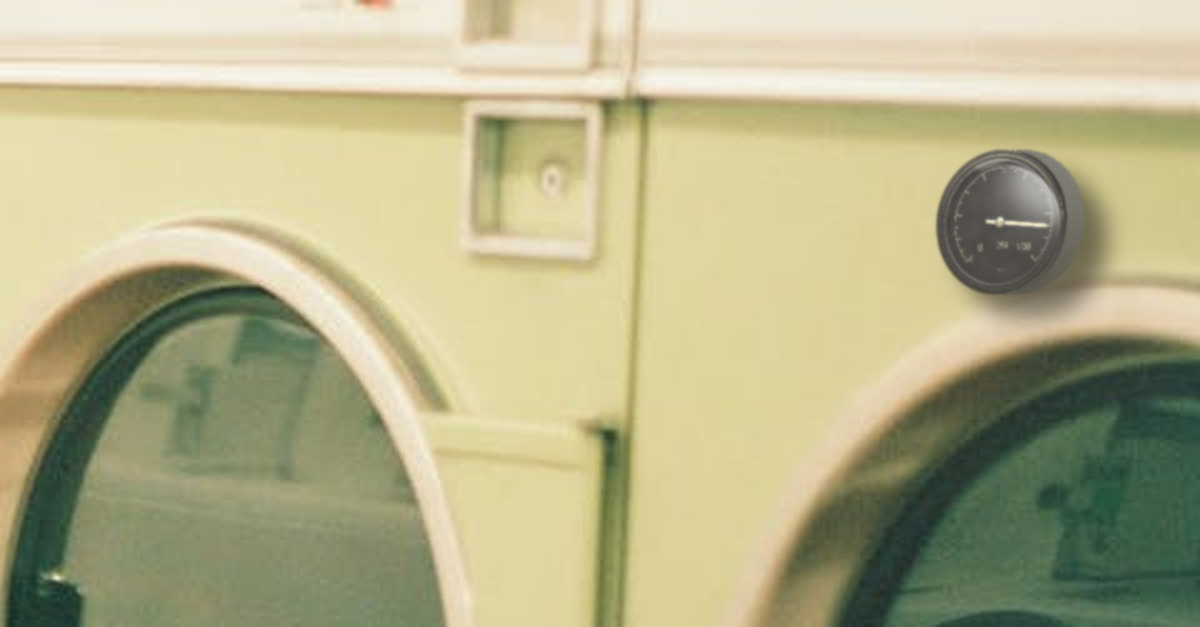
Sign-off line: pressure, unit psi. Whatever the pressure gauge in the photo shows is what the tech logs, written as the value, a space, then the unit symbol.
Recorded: 85 psi
